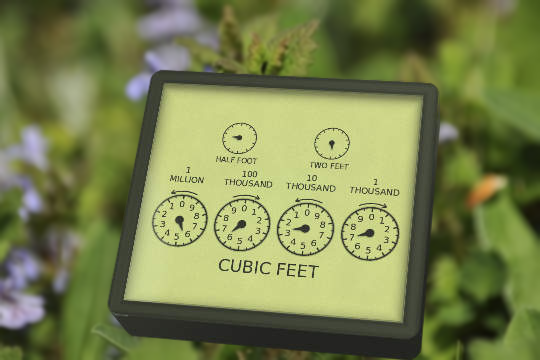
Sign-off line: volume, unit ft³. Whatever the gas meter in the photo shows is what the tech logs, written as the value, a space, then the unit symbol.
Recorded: 562700 ft³
